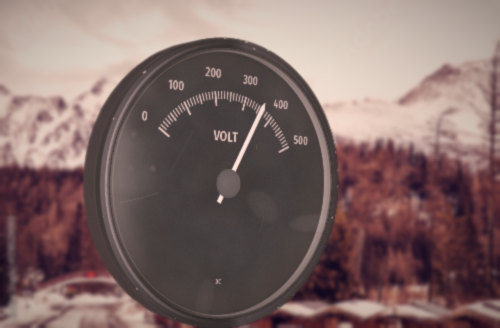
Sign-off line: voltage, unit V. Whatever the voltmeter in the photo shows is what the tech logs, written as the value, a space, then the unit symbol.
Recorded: 350 V
